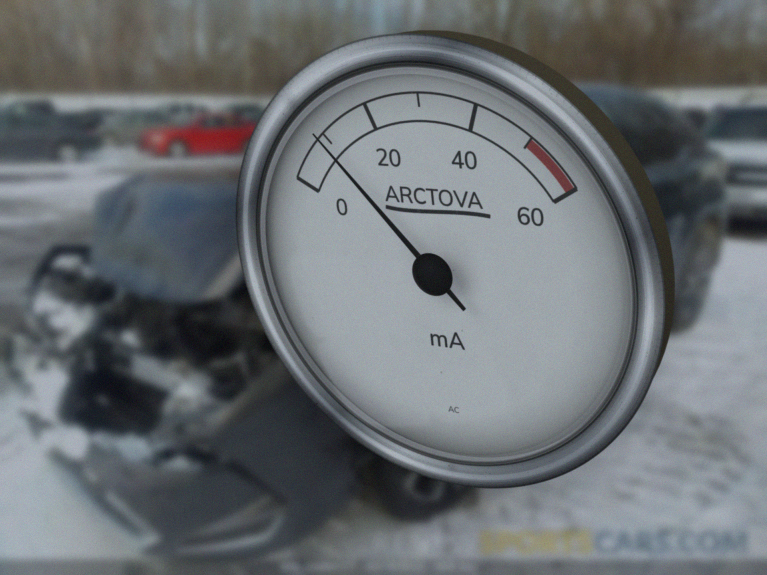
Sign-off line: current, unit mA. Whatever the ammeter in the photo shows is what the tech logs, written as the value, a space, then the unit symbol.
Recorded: 10 mA
